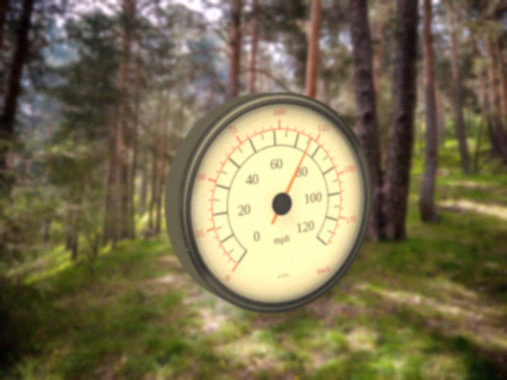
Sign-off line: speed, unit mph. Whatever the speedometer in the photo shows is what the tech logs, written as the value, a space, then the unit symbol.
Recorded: 75 mph
